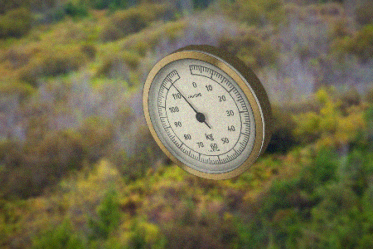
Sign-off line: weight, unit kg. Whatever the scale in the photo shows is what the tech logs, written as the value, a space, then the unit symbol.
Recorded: 115 kg
